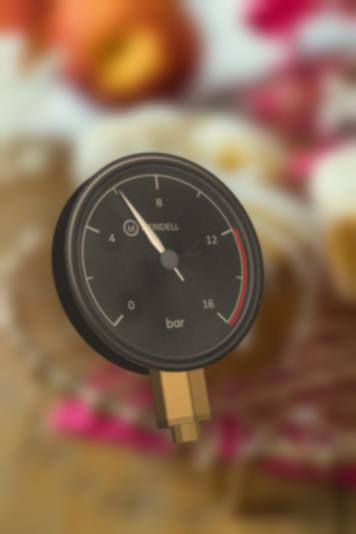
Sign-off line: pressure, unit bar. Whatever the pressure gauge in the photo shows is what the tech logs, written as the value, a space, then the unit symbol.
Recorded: 6 bar
